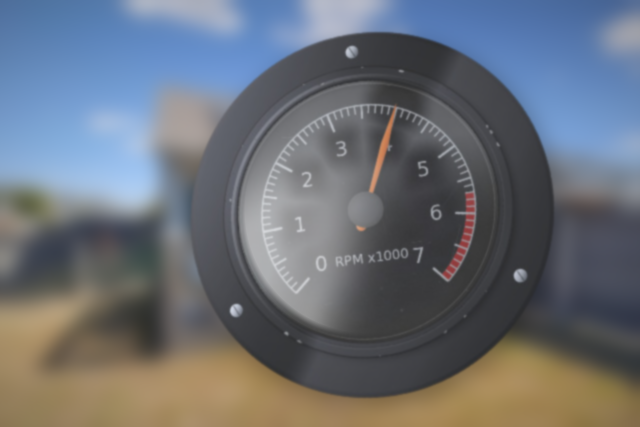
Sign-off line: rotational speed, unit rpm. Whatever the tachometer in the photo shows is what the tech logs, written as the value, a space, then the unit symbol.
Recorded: 4000 rpm
